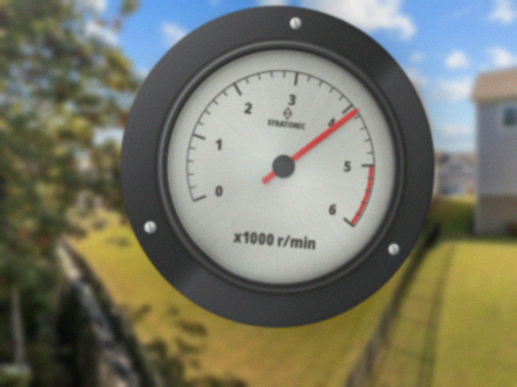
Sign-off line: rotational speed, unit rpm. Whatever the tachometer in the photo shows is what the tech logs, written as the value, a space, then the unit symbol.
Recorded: 4100 rpm
